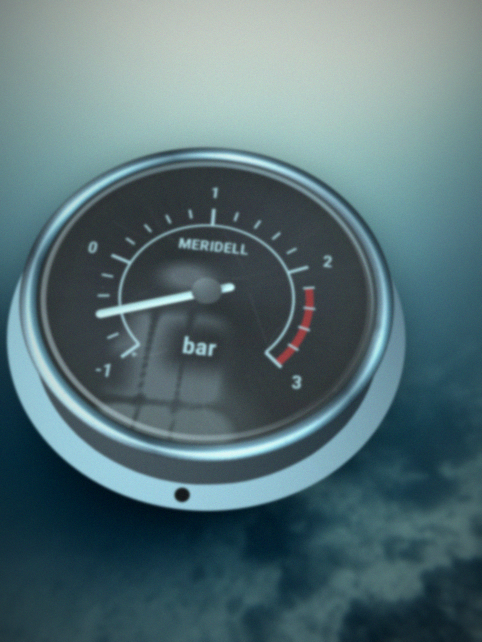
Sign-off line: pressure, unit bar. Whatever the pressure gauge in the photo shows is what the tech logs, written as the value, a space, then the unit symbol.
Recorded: -0.6 bar
